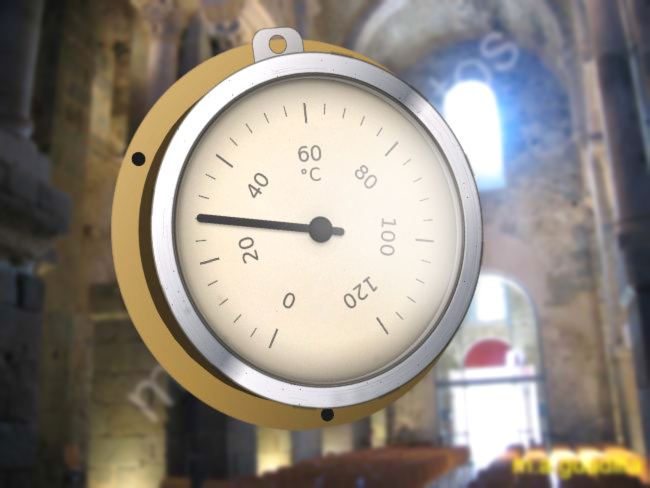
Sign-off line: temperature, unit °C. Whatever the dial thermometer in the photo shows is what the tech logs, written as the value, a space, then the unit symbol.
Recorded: 28 °C
